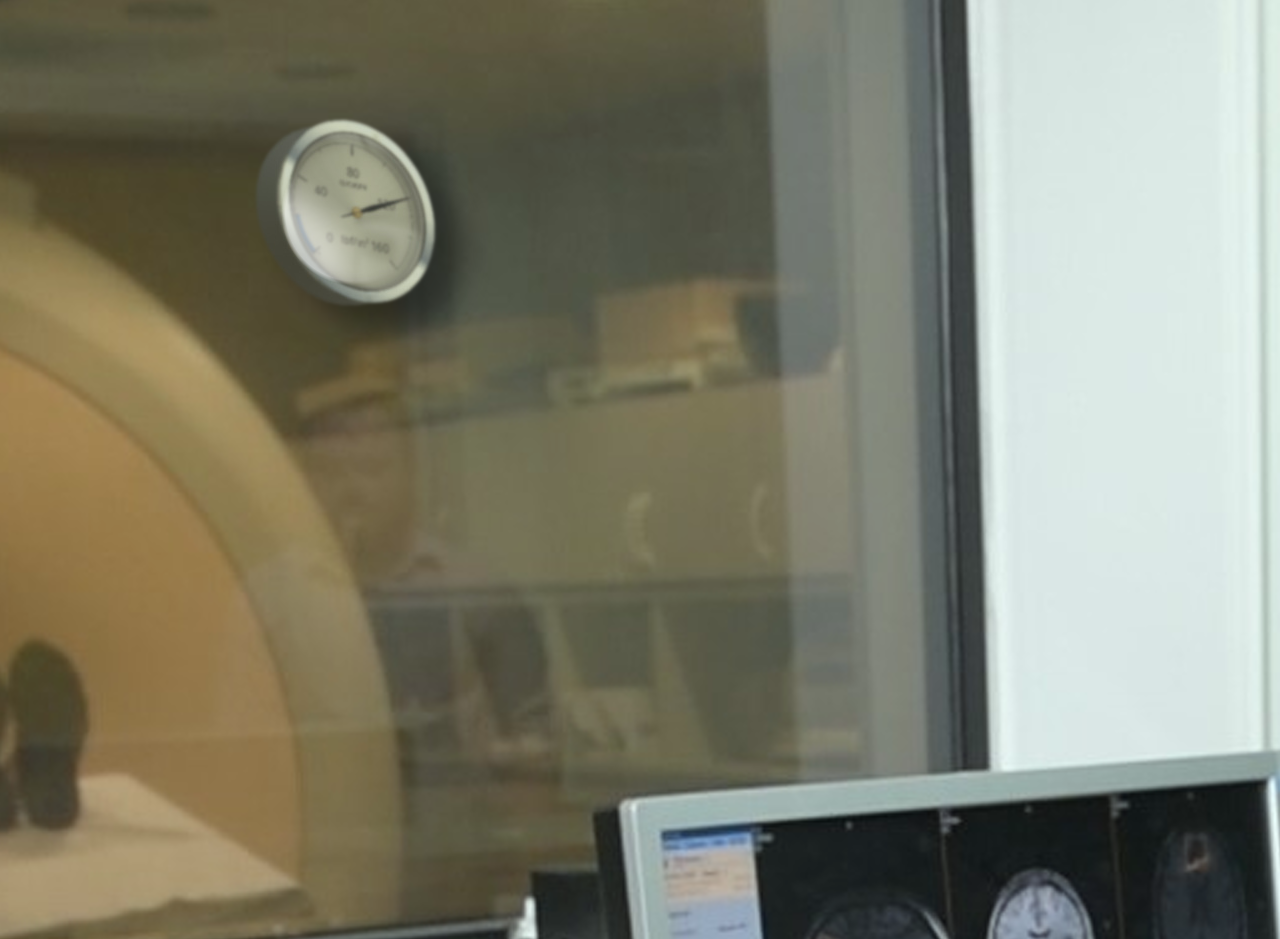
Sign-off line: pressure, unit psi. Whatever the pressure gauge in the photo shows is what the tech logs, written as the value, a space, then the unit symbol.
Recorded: 120 psi
